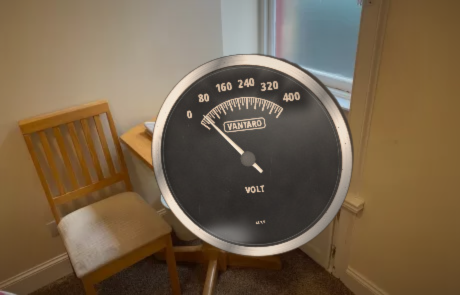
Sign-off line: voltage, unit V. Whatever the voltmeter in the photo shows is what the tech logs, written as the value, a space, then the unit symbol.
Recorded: 40 V
